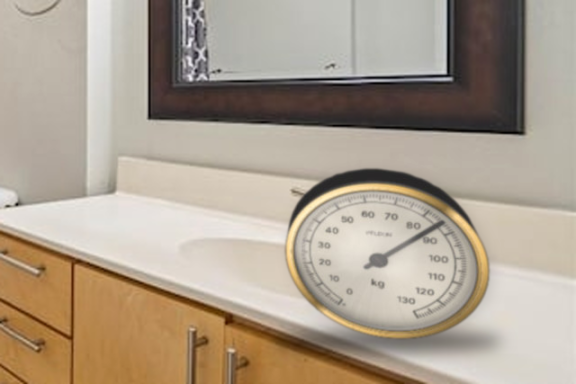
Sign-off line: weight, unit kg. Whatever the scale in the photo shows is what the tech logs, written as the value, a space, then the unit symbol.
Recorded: 85 kg
